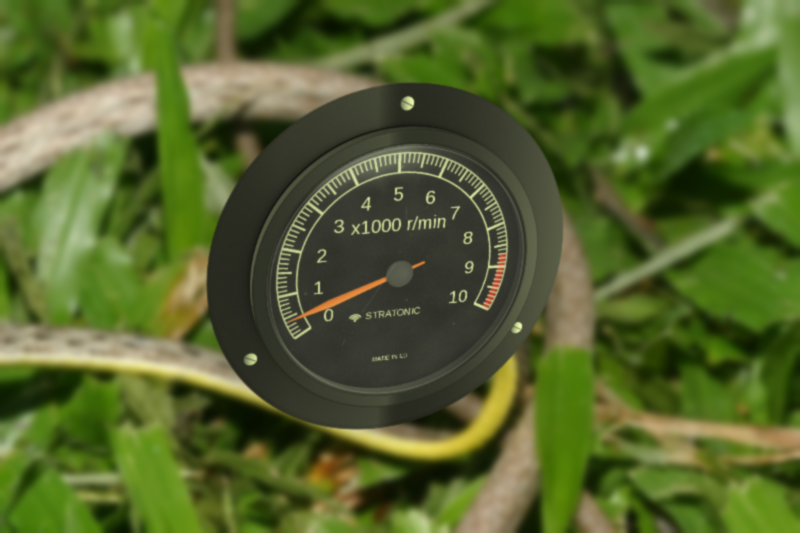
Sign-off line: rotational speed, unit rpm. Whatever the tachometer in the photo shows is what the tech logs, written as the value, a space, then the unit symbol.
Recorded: 500 rpm
